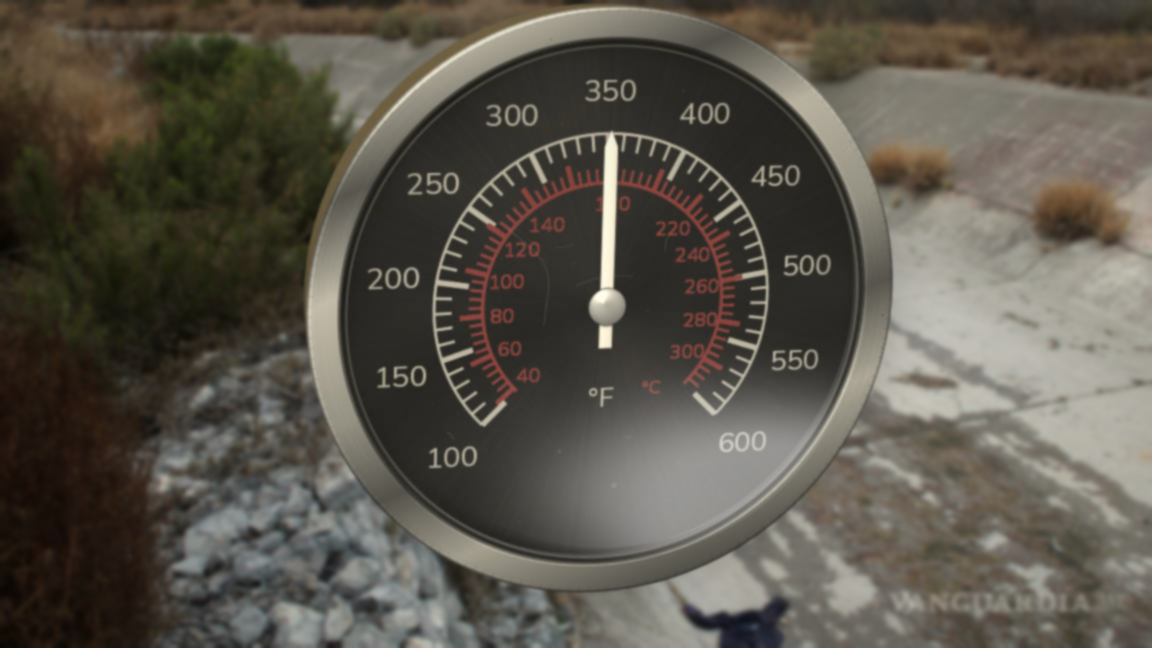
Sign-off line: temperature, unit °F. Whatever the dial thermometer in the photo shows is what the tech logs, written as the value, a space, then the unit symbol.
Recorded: 350 °F
